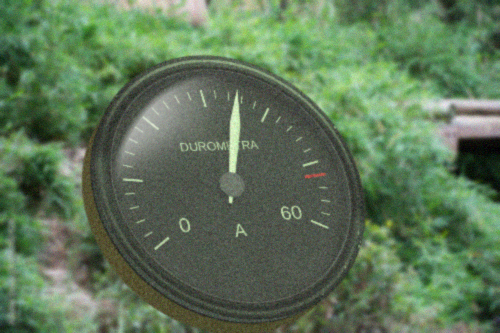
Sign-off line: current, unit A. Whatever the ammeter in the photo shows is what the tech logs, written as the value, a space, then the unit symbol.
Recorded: 35 A
